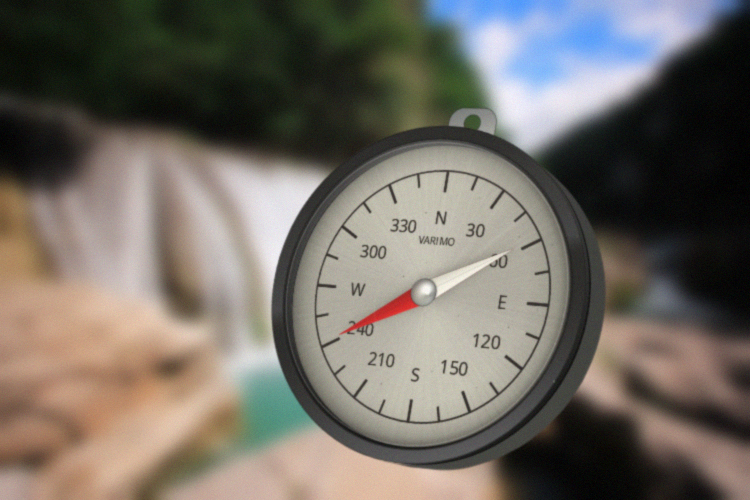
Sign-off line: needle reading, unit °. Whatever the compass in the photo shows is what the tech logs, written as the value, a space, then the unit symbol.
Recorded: 240 °
